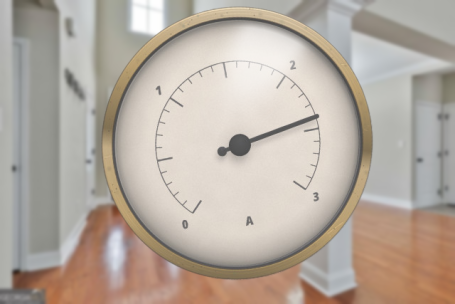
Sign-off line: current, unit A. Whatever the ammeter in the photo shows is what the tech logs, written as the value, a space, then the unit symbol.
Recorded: 2.4 A
